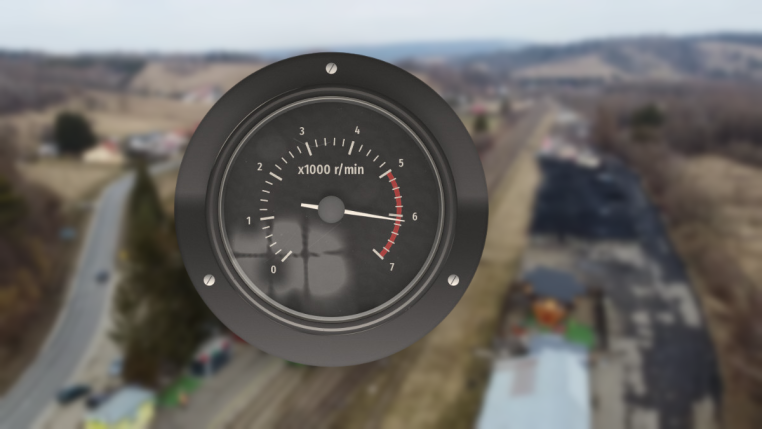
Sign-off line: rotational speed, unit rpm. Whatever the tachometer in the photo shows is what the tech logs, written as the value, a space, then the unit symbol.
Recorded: 6100 rpm
